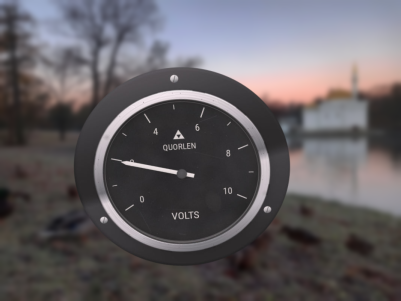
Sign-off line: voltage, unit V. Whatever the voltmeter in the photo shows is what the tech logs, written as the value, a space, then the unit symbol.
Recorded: 2 V
